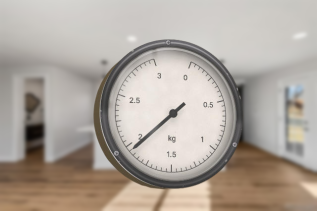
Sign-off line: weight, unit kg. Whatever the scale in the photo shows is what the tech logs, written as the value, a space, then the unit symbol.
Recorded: 1.95 kg
